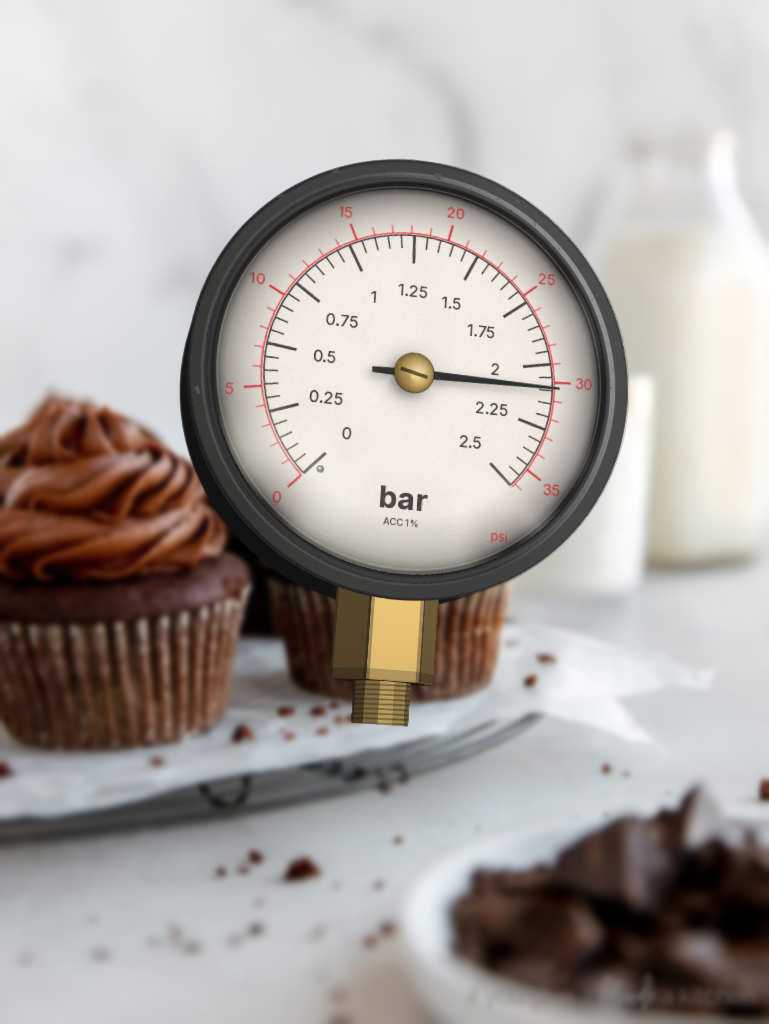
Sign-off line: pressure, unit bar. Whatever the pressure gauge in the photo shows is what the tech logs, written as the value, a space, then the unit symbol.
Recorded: 2.1 bar
